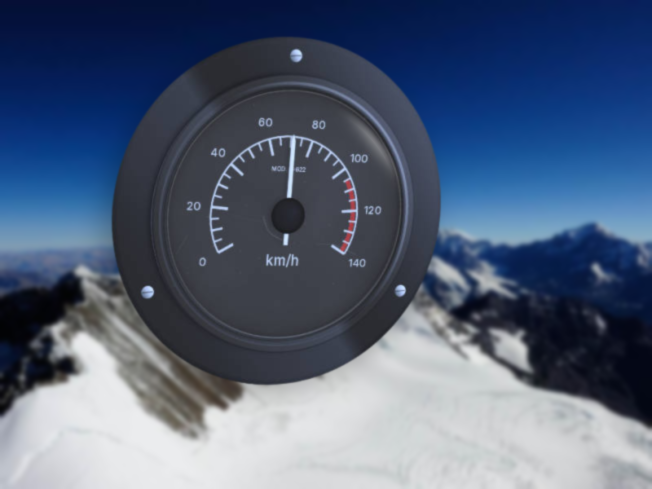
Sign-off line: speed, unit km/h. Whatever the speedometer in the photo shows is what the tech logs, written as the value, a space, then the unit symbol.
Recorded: 70 km/h
